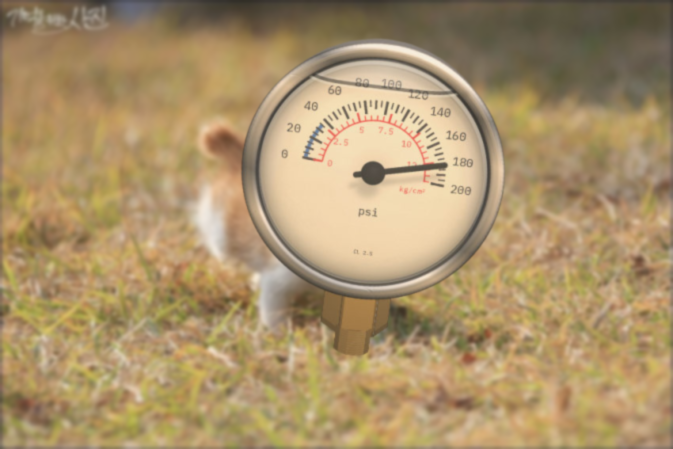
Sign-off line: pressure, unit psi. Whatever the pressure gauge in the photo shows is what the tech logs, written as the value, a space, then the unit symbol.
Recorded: 180 psi
